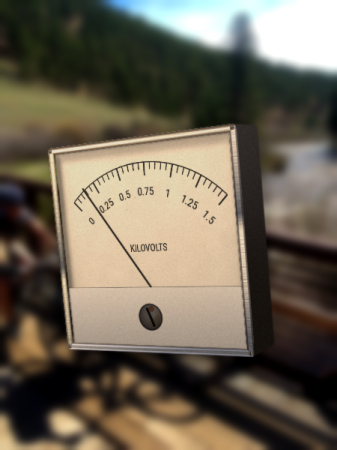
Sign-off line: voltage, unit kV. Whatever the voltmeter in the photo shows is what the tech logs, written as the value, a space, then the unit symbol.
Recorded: 0.15 kV
